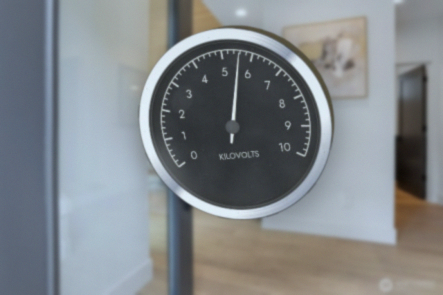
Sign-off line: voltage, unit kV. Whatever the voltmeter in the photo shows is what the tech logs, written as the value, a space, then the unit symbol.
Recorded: 5.6 kV
